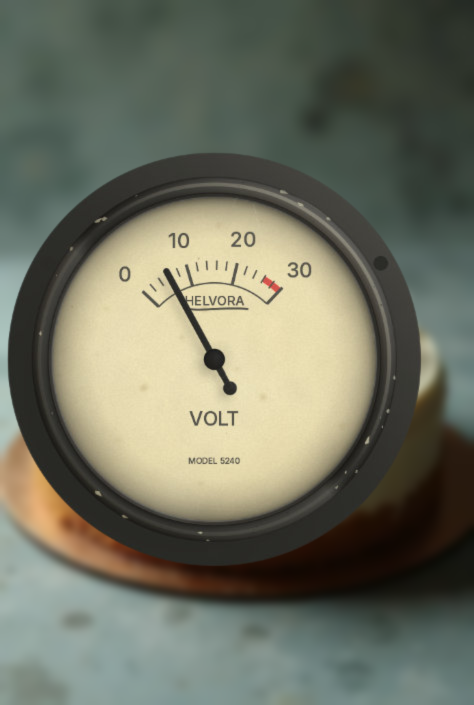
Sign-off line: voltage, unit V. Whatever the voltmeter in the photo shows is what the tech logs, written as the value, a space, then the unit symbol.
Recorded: 6 V
